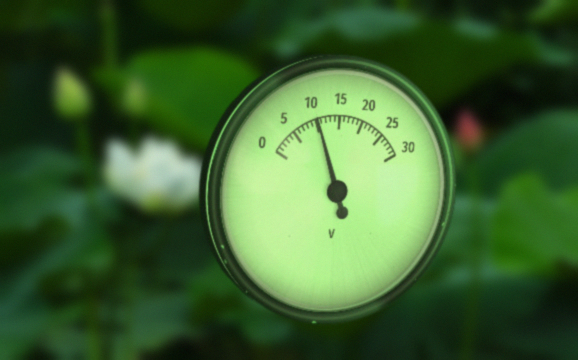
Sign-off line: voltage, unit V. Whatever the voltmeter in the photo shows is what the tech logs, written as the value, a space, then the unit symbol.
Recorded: 10 V
